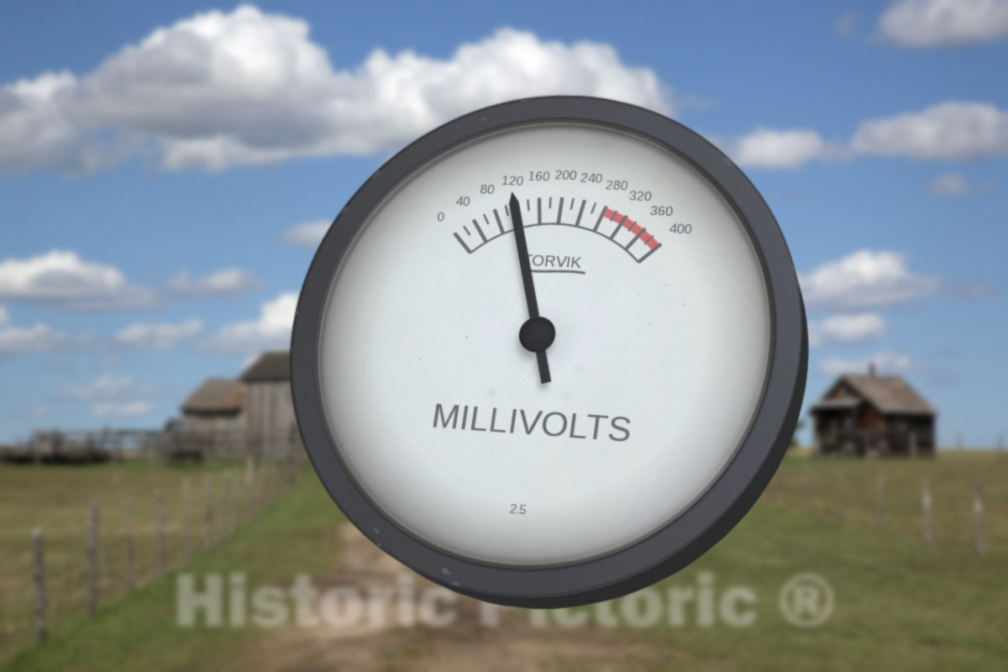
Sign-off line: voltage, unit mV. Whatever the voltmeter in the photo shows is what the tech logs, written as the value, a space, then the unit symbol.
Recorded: 120 mV
